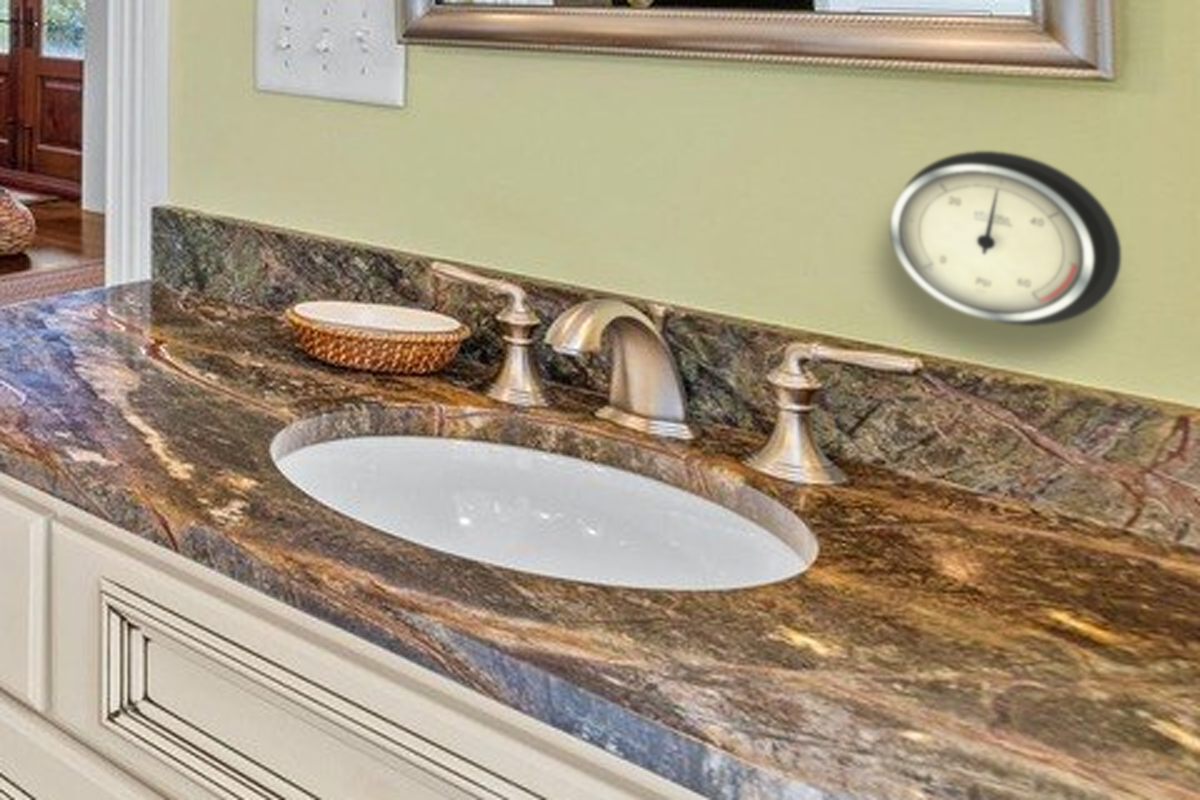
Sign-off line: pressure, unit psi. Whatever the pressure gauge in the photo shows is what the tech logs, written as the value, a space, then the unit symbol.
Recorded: 30 psi
